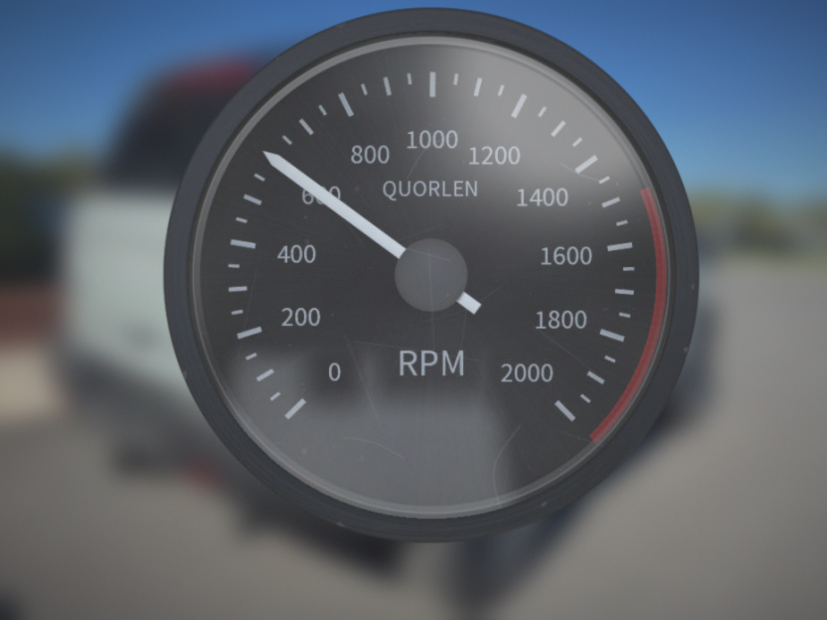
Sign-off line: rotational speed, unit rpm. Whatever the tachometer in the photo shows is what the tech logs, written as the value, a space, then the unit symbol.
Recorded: 600 rpm
